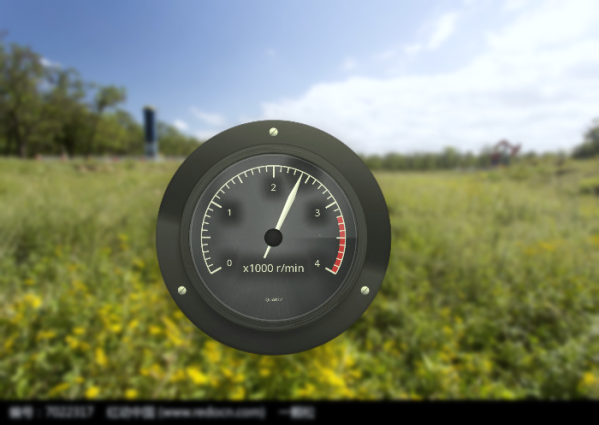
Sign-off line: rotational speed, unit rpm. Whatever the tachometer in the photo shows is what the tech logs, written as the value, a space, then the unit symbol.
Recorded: 2400 rpm
